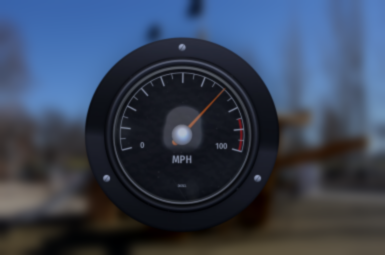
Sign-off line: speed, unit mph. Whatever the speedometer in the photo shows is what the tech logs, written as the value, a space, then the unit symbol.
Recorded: 70 mph
